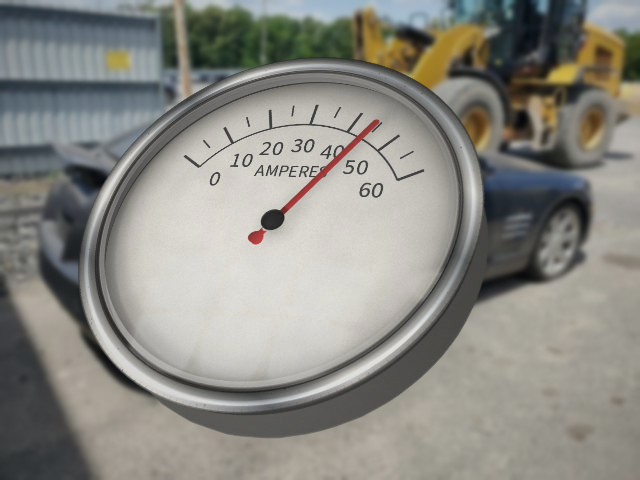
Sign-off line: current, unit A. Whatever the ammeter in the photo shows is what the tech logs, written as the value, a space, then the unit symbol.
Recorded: 45 A
